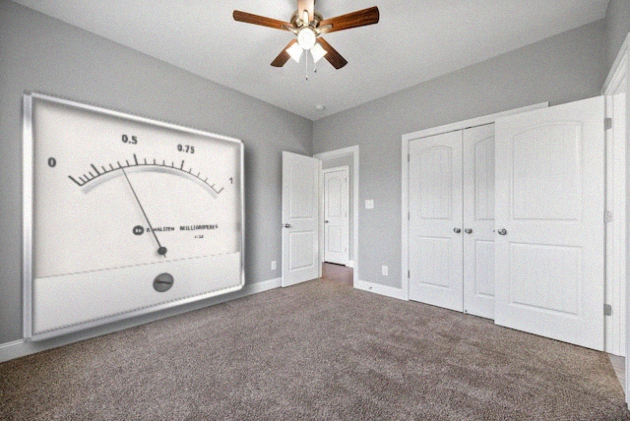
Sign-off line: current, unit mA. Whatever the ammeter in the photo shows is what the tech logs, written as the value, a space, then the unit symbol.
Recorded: 0.4 mA
